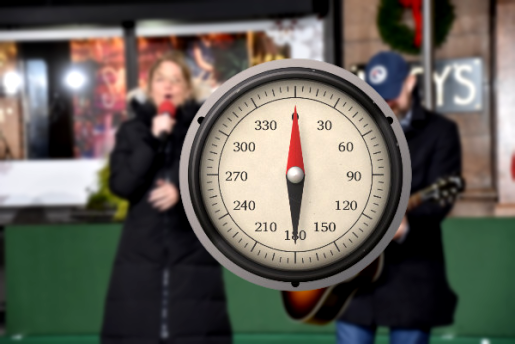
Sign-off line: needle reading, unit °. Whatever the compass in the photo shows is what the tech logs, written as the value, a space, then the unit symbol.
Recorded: 0 °
